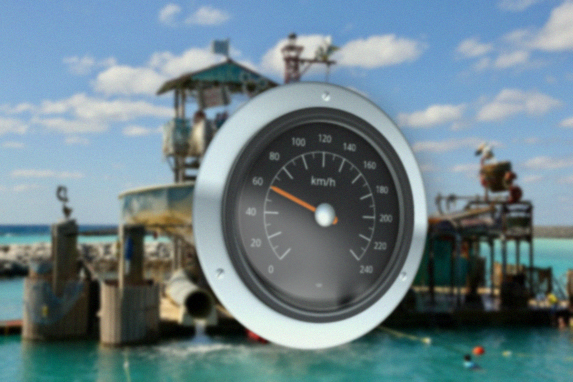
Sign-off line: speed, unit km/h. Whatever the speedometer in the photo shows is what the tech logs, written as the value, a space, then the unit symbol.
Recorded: 60 km/h
